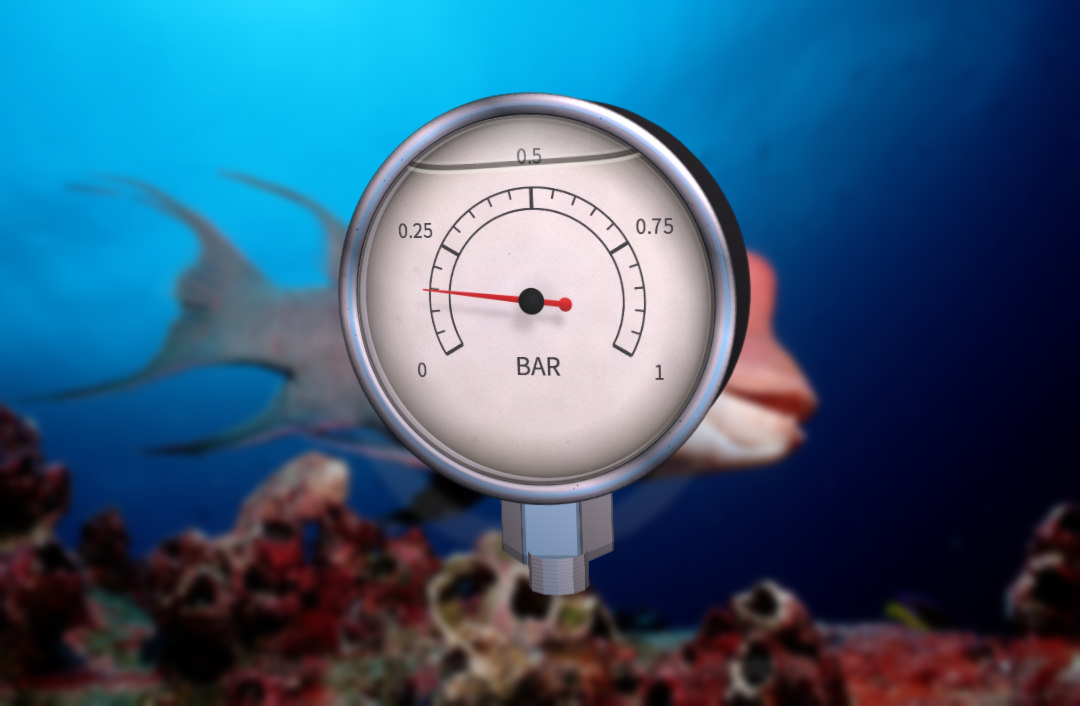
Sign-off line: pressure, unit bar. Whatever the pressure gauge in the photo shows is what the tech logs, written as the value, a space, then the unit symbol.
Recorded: 0.15 bar
